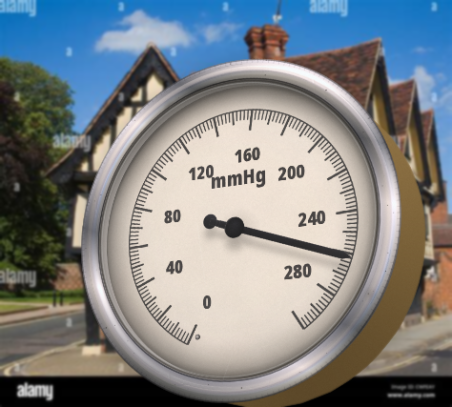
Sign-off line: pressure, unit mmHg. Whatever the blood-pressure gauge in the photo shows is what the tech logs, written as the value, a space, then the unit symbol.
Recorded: 262 mmHg
